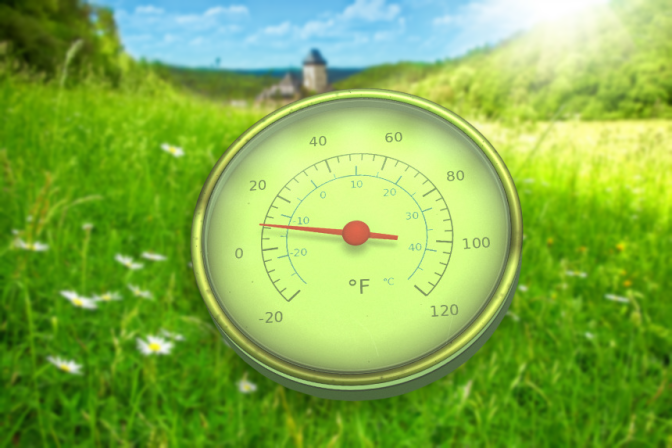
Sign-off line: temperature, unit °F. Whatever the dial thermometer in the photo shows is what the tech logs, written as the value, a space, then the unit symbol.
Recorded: 8 °F
